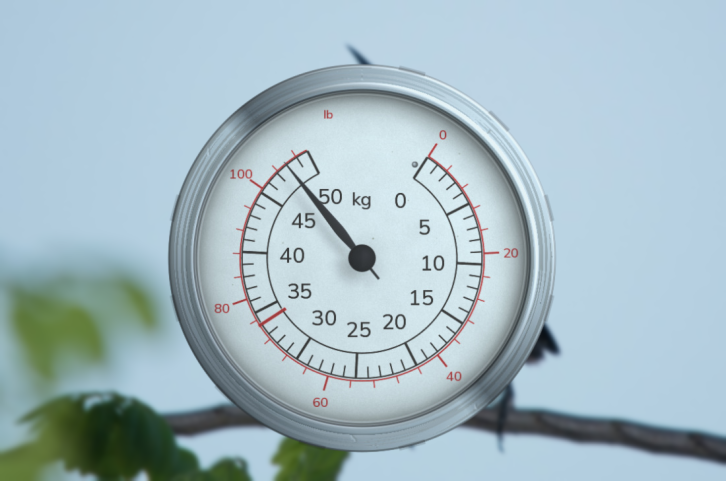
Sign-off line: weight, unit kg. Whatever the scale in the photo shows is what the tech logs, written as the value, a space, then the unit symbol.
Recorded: 48 kg
